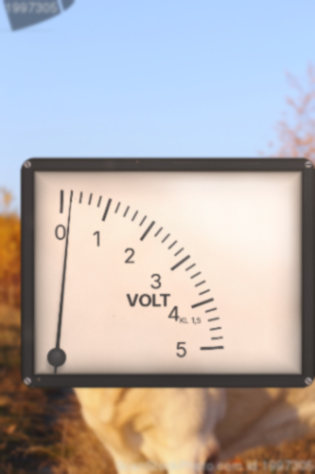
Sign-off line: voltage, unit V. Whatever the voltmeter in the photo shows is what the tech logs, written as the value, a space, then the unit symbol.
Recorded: 0.2 V
